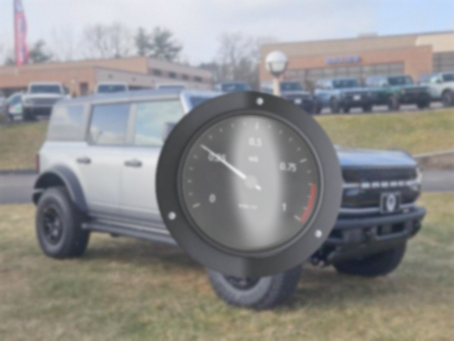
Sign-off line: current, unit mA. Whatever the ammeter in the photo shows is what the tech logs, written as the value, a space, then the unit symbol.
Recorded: 0.25 mA
